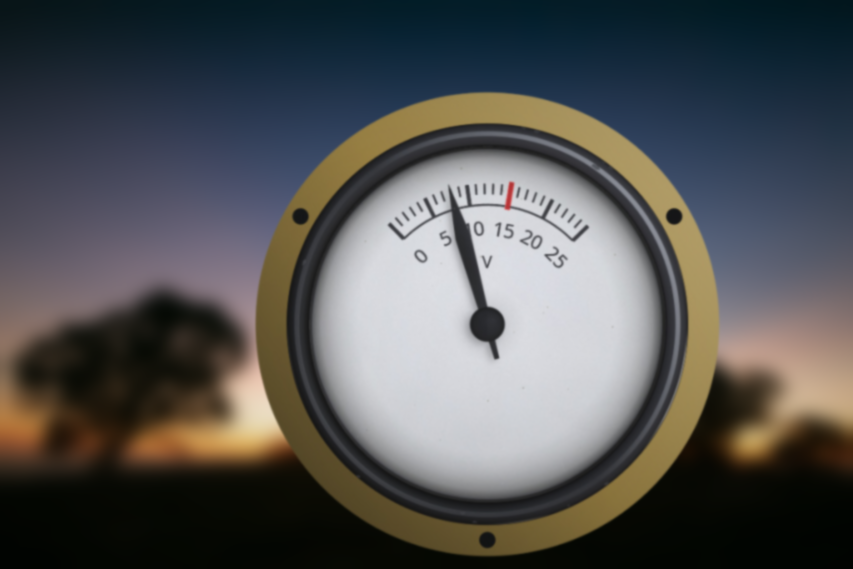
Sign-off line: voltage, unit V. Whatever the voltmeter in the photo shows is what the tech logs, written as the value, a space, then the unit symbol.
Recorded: 8 V
